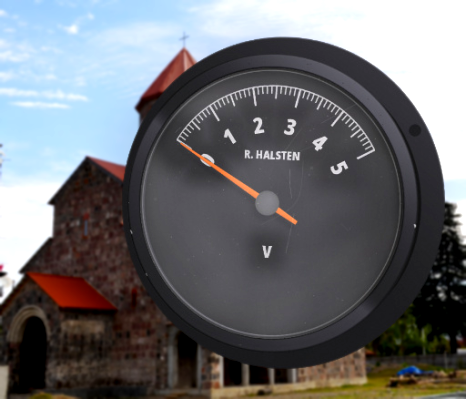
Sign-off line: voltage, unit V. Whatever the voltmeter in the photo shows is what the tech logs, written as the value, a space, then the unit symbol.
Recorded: 0 V
